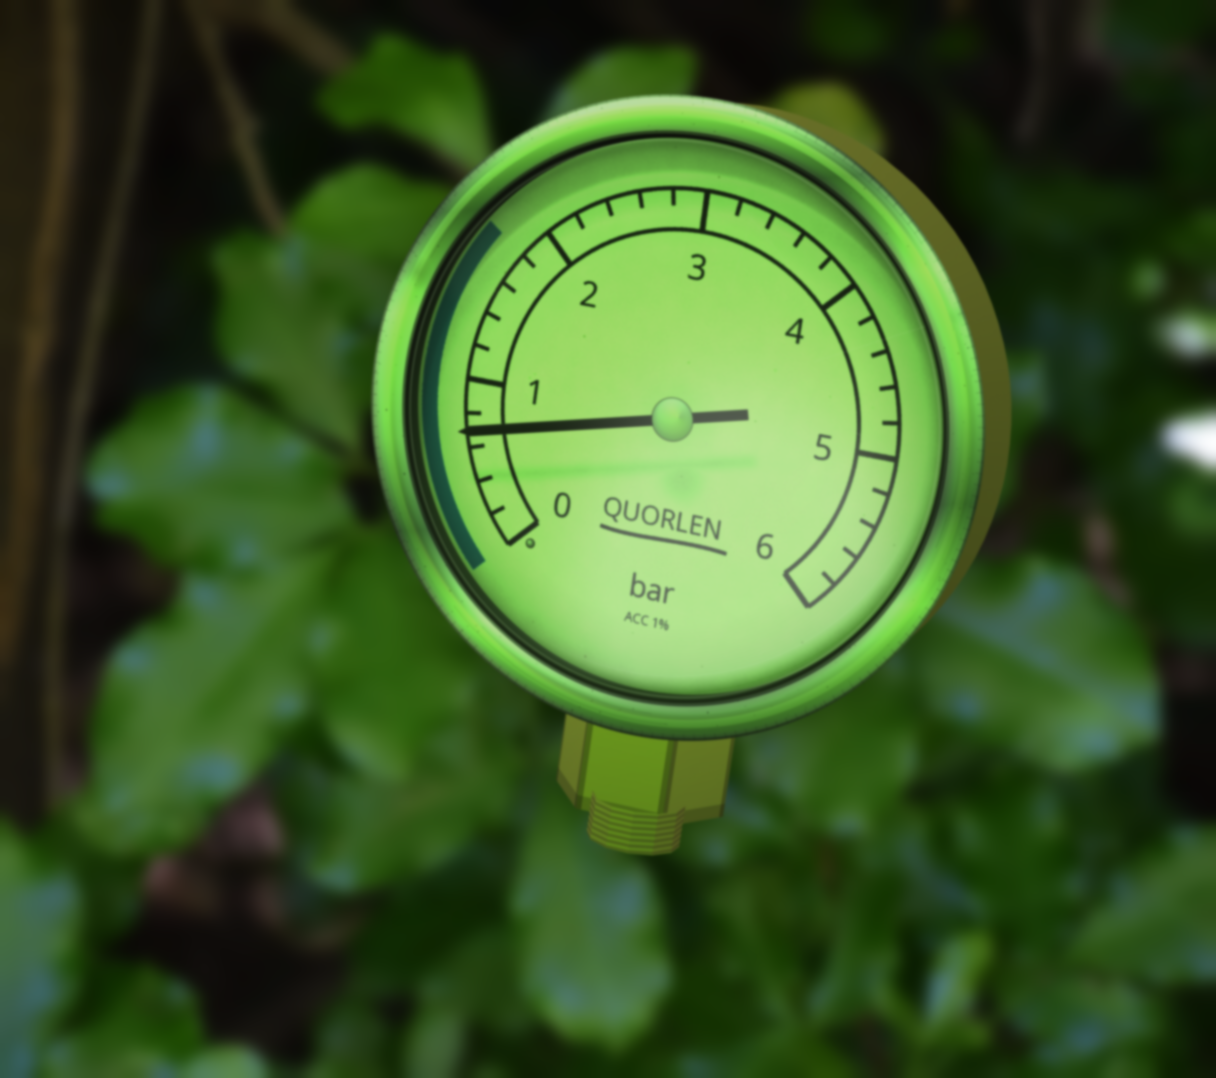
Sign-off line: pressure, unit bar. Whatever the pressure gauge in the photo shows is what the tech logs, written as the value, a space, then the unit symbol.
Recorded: 0.7 bar
